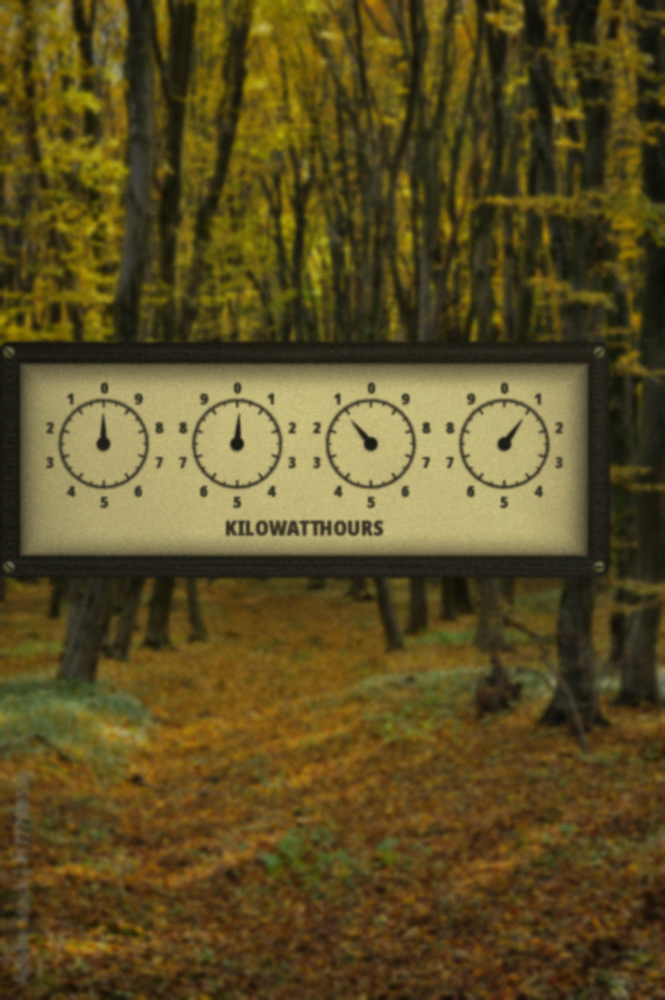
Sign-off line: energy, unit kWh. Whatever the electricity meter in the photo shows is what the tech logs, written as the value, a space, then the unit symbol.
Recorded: 11 kWh
